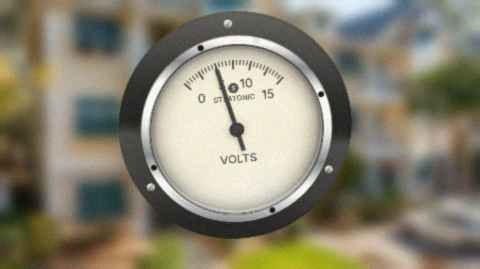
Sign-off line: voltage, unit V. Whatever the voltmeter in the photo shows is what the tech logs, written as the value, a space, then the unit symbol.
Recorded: 5 V
